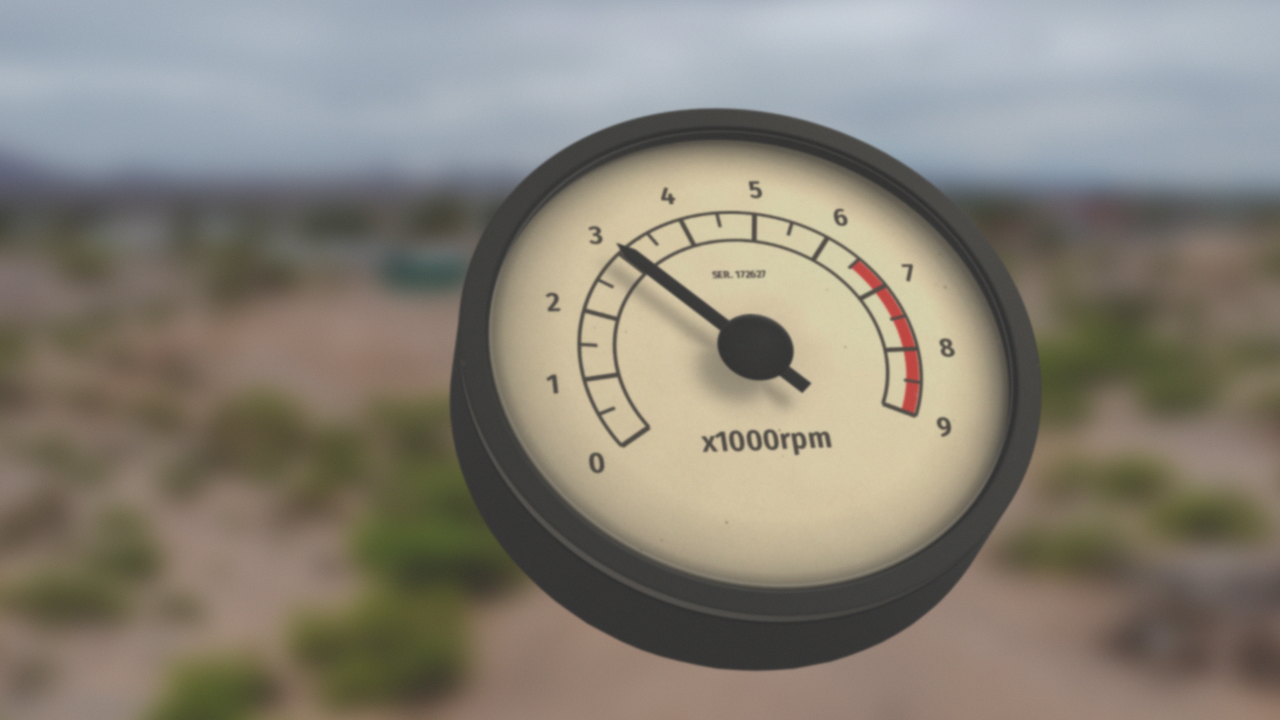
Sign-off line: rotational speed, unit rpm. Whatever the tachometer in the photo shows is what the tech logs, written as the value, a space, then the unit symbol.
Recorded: 3000 rpm
